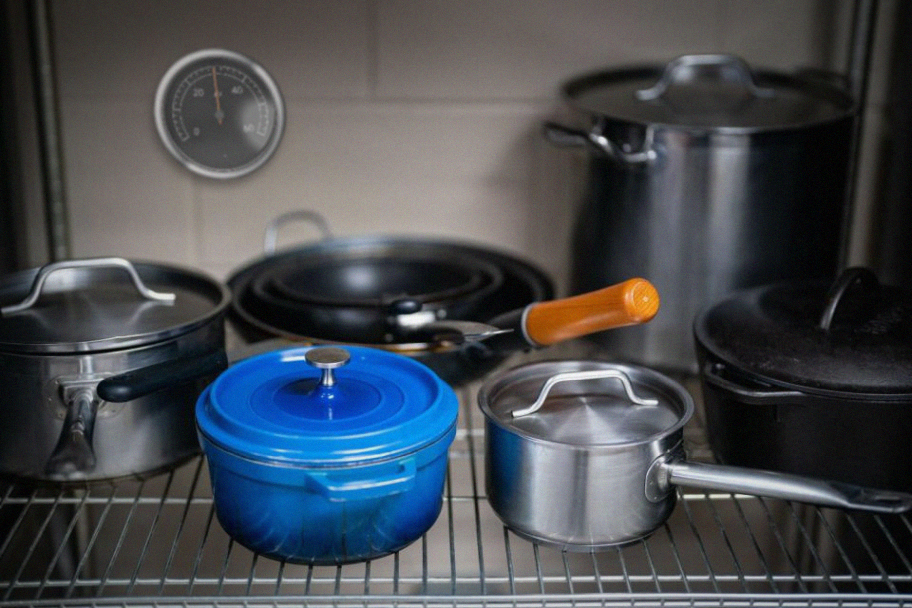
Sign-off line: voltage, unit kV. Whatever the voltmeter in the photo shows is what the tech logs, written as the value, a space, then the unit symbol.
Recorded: 30 kV
